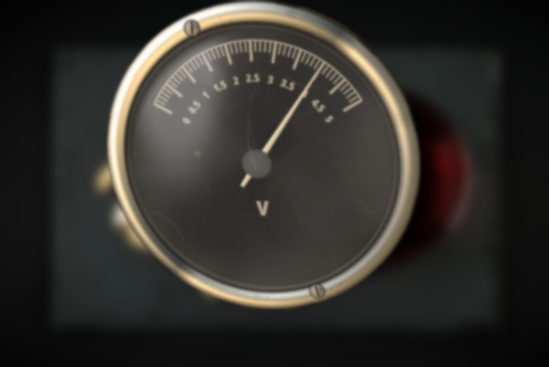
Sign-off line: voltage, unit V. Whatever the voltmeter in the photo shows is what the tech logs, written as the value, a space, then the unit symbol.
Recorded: 4 V
